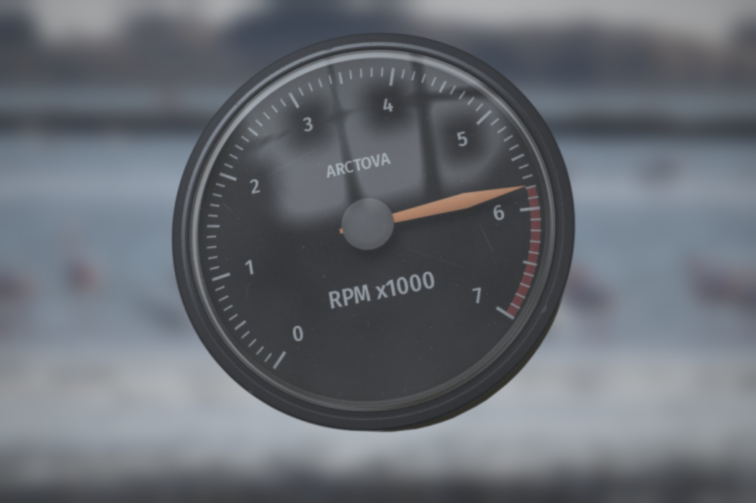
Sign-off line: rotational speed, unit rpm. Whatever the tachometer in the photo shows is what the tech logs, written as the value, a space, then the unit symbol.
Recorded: 5800 rpm
